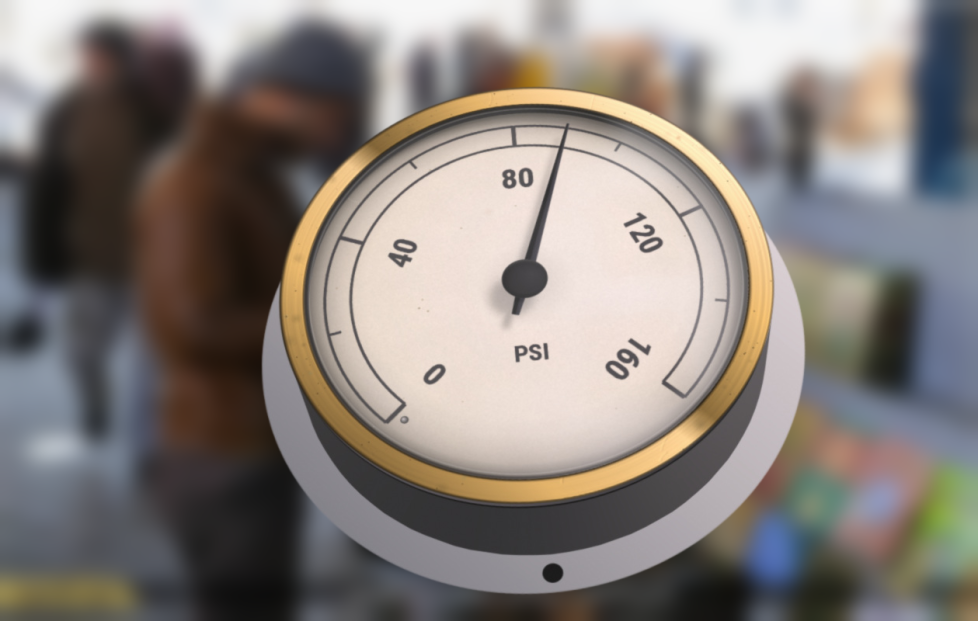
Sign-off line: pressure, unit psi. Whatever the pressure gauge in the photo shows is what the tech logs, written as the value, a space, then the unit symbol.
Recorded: 90 psi
